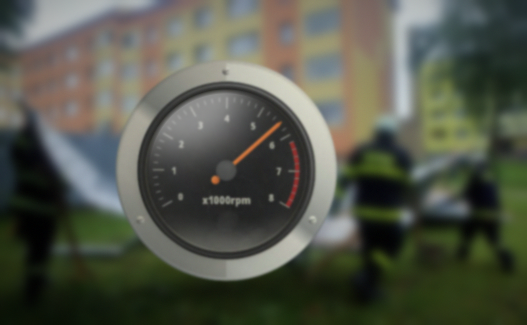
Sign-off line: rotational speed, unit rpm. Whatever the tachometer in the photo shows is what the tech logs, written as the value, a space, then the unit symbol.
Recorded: 5600 rpm
